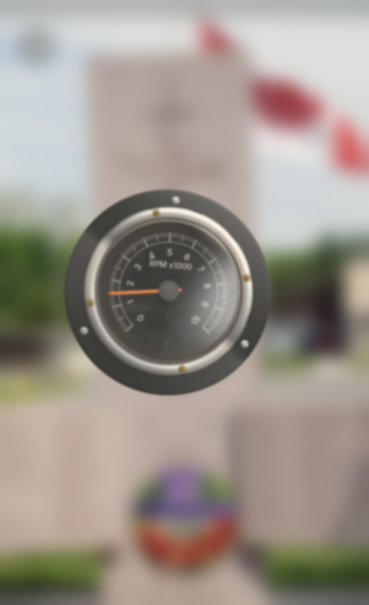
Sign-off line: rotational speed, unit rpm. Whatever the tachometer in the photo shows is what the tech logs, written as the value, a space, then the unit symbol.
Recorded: 1500 rpm
